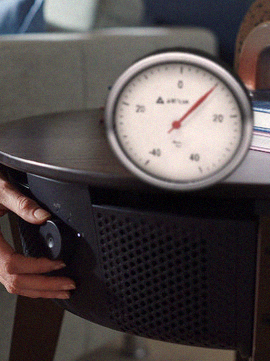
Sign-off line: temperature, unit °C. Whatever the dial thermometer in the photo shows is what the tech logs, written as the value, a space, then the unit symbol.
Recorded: 10 °C
